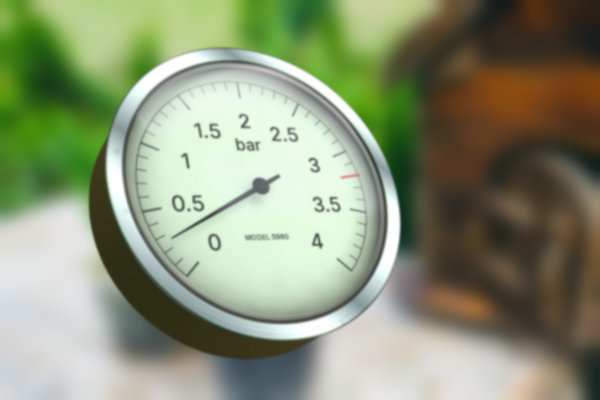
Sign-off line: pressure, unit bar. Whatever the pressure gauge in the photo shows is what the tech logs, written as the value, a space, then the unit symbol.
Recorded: 0.25 bar
